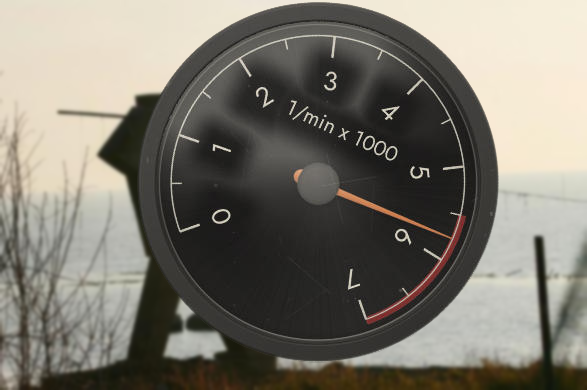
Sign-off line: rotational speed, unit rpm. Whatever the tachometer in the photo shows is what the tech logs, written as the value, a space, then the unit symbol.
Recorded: 5750 rpm
